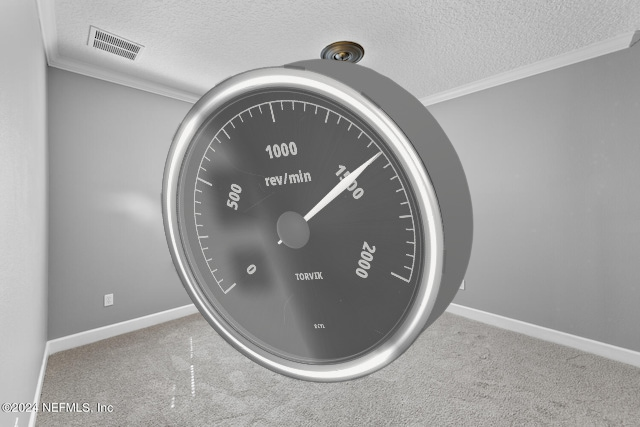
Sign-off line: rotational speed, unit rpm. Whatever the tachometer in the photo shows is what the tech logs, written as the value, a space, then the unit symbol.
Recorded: 1500 rpm
